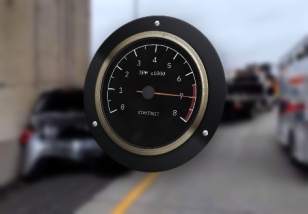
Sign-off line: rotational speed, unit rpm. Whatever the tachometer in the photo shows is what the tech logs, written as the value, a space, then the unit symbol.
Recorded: 7000 rpm
